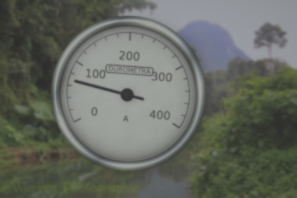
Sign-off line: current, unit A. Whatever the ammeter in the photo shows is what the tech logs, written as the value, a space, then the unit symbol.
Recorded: 70 A
